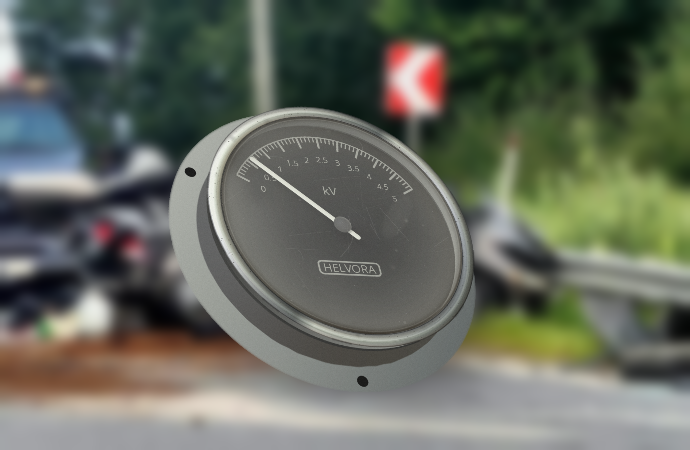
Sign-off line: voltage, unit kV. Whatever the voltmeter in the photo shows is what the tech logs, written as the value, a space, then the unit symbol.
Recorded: 0.5 kV
